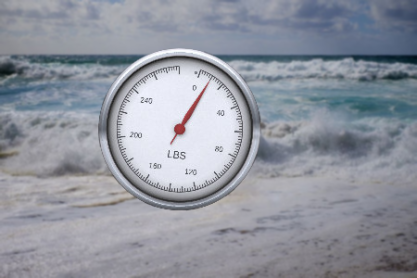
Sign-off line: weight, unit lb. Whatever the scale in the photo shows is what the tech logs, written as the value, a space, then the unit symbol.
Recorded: 10 lb
